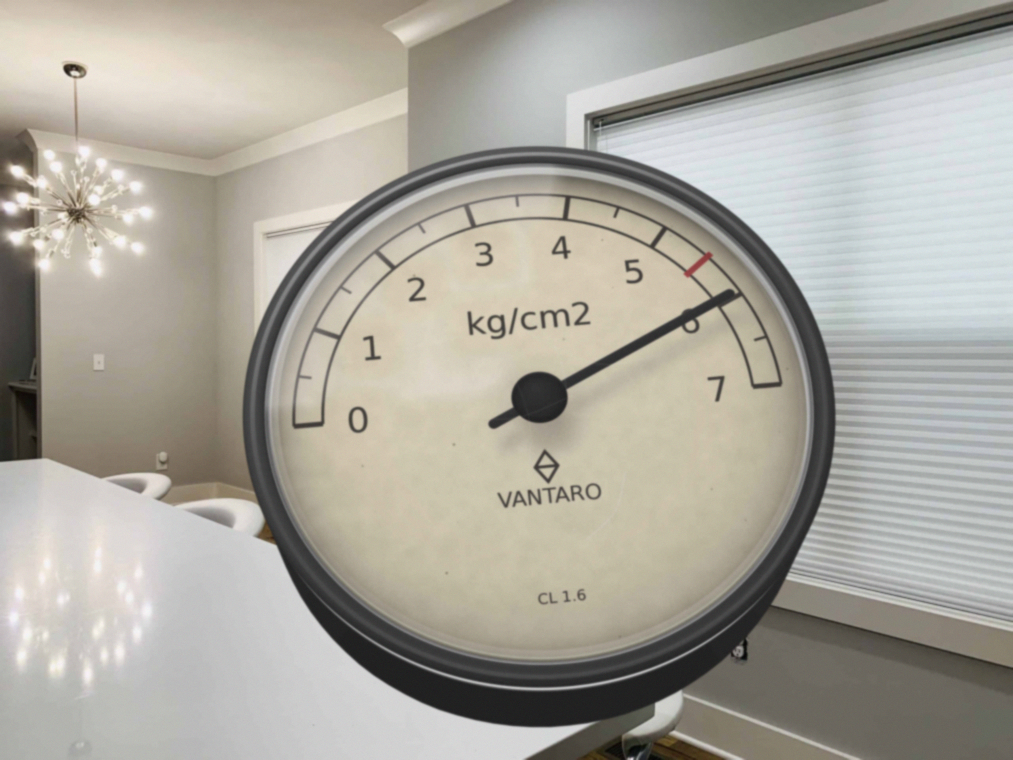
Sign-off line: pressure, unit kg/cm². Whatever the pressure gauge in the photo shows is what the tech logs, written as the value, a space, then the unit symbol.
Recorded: 6 kg/cm²
